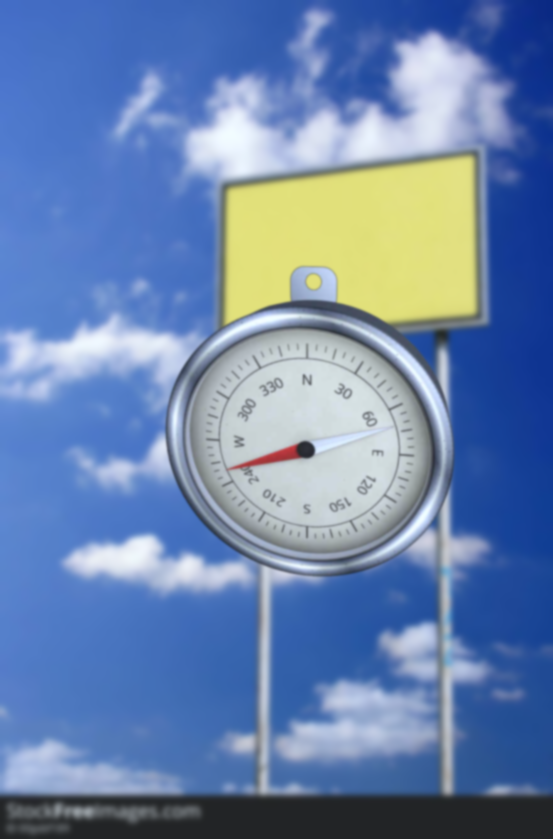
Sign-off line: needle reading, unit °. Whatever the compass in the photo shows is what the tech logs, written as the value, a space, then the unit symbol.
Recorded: 250 °
